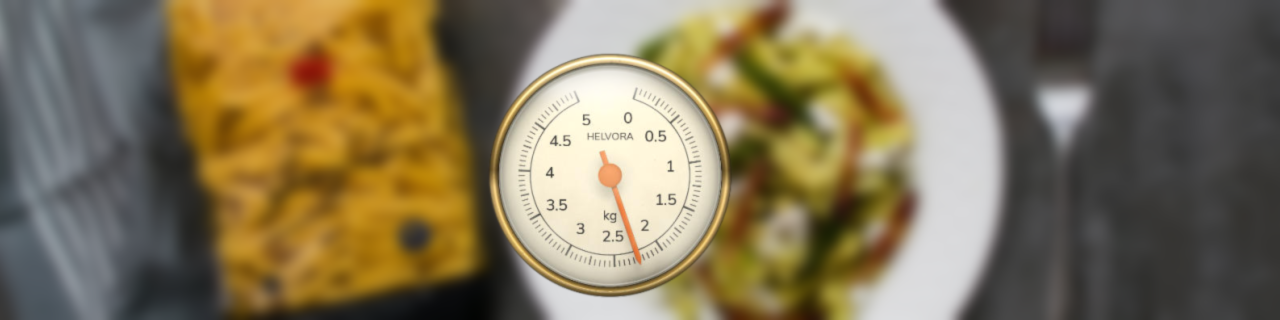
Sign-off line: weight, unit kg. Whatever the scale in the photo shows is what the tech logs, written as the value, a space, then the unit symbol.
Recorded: 2.25 kg
